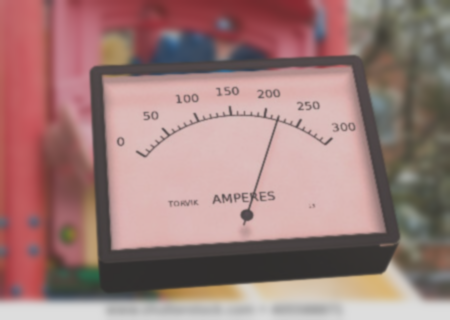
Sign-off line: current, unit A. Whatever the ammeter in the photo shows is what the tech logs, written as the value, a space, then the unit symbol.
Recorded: 220 A
